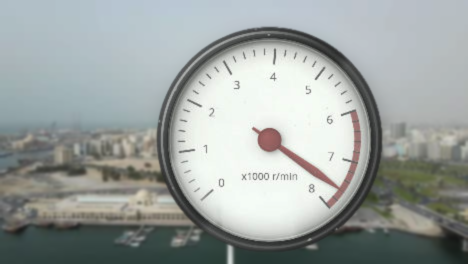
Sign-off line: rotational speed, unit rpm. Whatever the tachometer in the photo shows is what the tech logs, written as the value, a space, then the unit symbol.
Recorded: 7600 rpm
